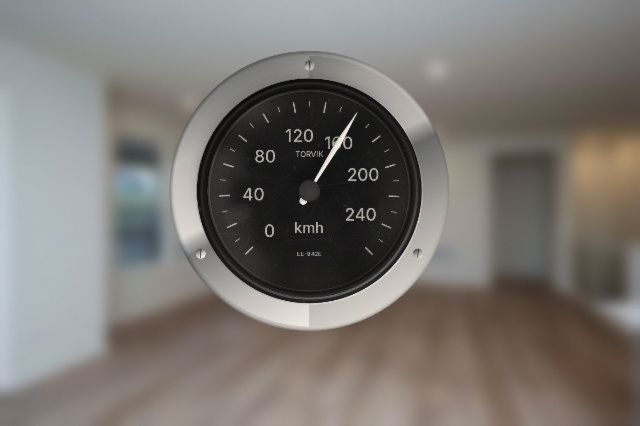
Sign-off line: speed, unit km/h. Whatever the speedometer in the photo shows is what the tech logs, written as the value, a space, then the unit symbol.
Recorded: 160 km/h
